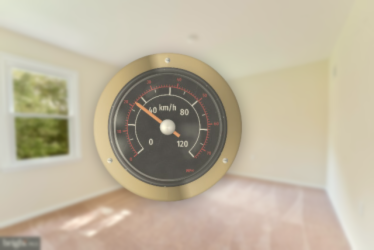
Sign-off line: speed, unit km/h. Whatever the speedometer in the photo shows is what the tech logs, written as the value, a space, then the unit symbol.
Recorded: 35 km/h
